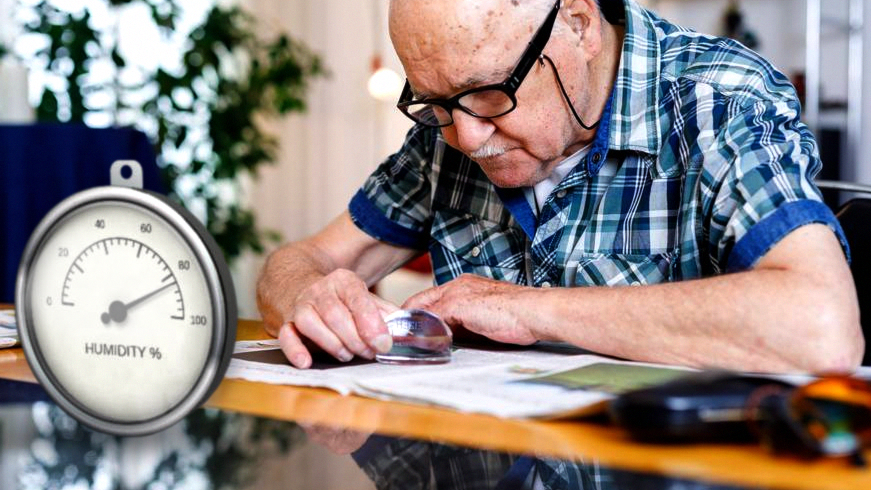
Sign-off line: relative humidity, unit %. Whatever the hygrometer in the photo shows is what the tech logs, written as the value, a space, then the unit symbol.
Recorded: 84 %
